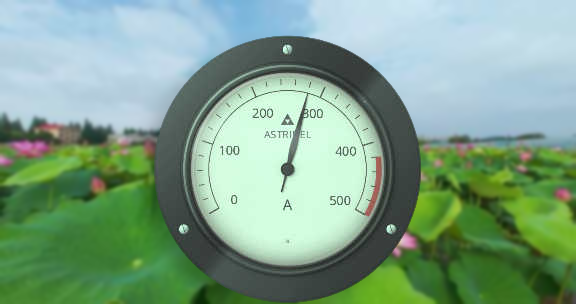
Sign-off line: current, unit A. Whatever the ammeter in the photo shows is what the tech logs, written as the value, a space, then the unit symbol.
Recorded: 280 A
